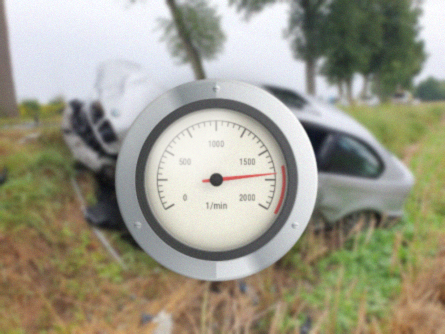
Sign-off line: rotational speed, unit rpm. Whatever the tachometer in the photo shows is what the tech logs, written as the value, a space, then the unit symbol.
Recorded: 1700 rpm
